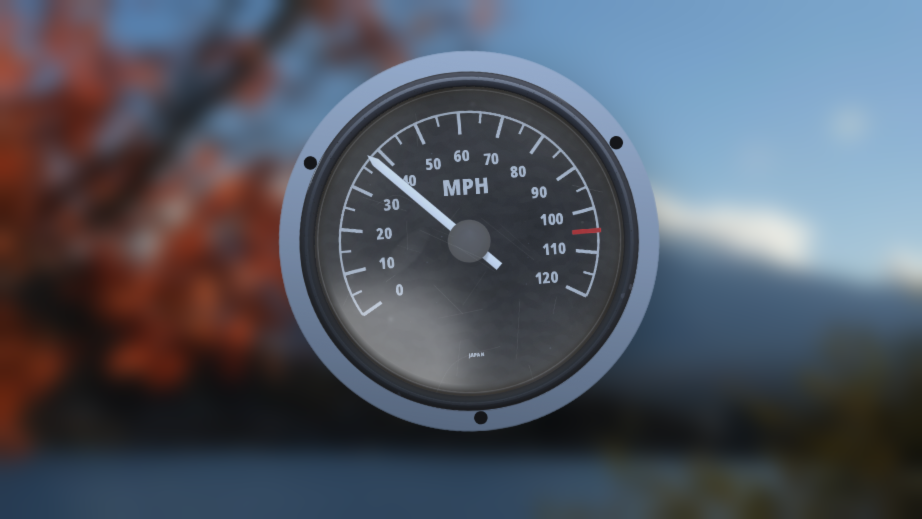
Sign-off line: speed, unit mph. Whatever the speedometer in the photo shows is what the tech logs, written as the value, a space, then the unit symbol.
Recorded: 37.5 mph
